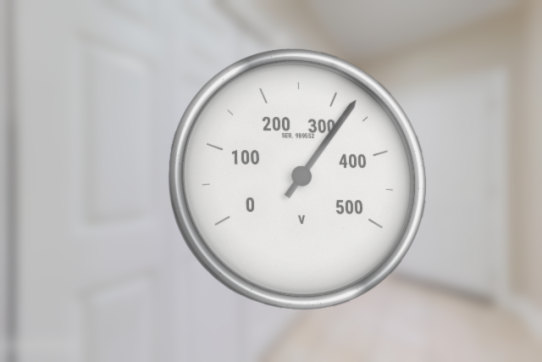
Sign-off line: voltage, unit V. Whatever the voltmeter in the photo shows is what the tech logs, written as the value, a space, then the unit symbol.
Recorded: 325 V
